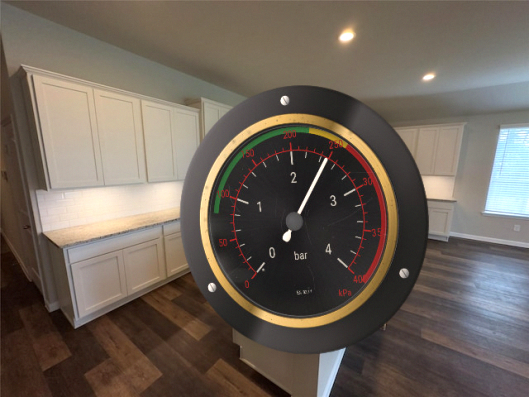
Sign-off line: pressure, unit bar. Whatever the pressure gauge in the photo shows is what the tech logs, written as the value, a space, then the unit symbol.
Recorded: 2.5 bar
